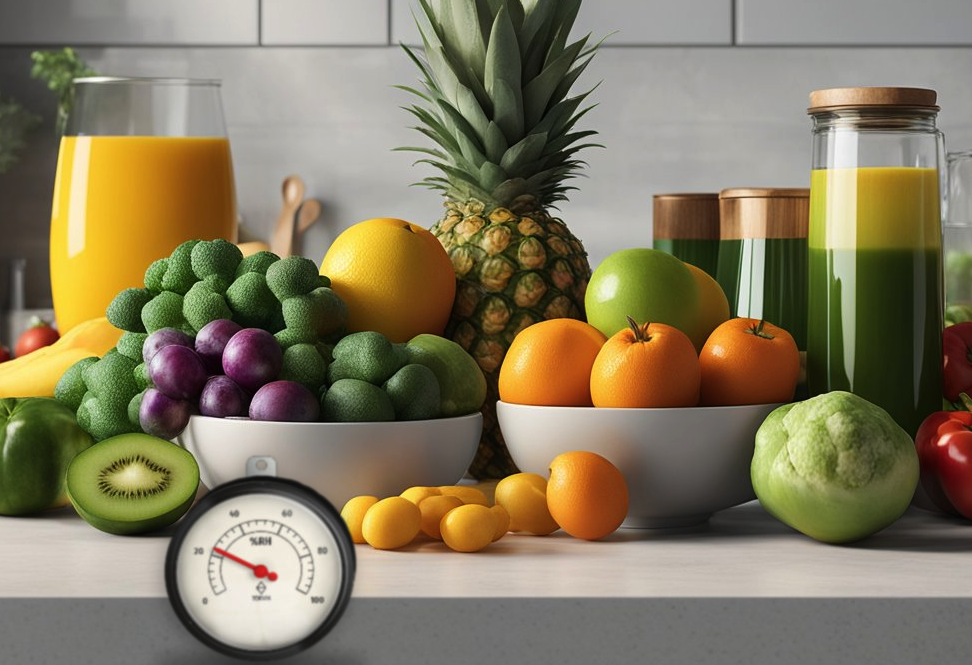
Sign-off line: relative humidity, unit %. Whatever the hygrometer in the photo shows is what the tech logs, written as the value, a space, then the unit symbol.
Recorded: 24 %
